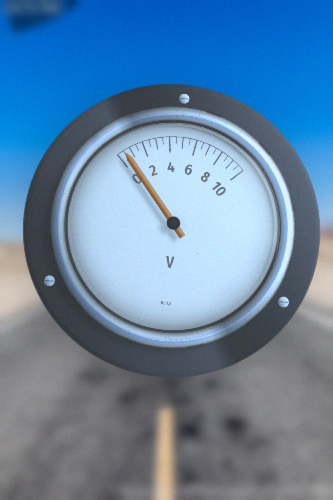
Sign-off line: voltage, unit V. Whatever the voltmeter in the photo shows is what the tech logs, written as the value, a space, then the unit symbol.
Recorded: 0.5 V
